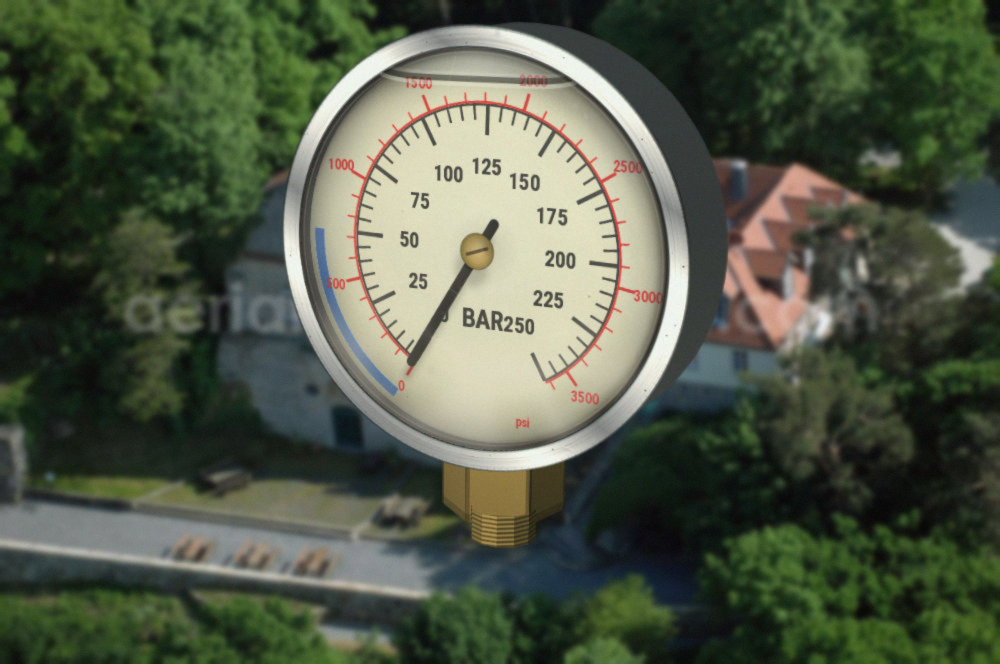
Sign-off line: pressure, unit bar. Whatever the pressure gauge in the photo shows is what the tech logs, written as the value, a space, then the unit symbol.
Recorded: 0 bar
